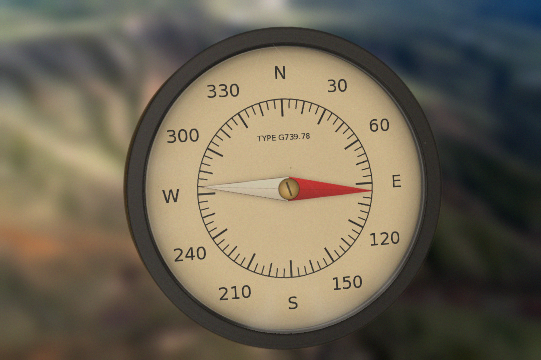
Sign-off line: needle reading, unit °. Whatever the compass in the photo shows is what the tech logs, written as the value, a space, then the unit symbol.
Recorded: 95 °
